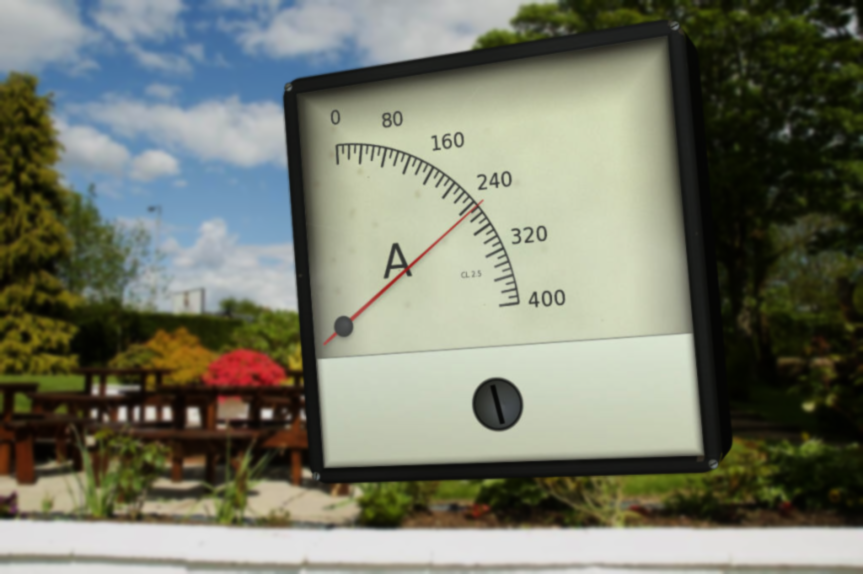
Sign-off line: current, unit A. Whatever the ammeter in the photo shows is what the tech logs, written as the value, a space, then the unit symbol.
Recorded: 250 A
